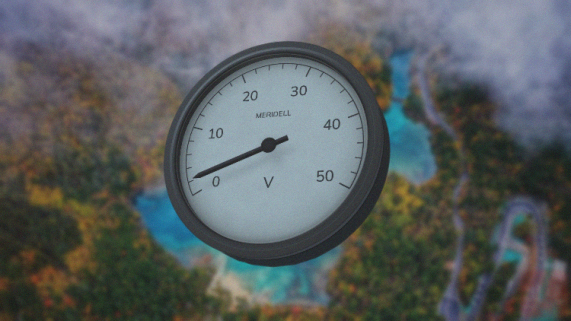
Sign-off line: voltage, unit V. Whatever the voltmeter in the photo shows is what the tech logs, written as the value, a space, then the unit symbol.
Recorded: 2 V
